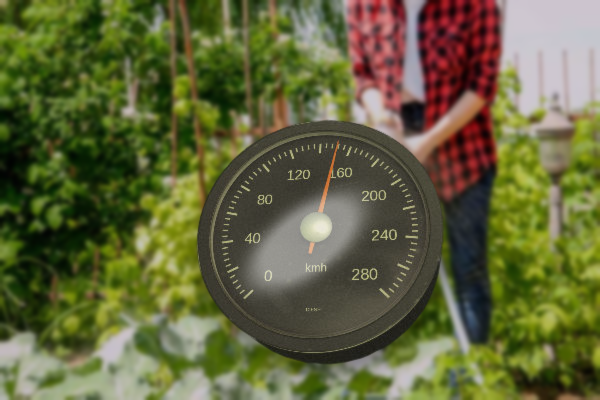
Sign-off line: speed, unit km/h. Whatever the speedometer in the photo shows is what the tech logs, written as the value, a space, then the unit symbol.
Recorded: 152 km/h
